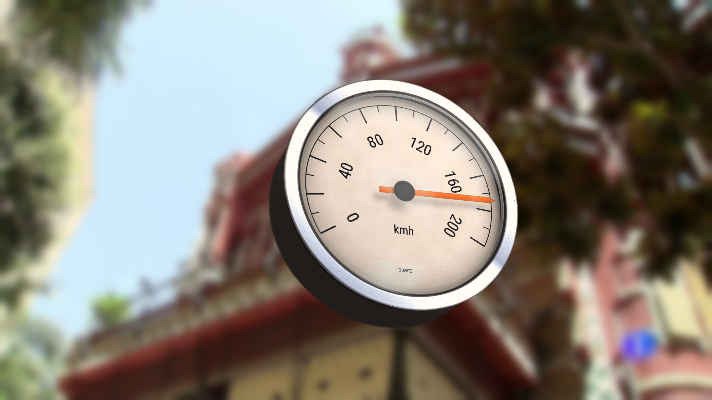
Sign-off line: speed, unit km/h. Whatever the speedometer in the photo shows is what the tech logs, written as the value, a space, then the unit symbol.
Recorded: 175 km/h
